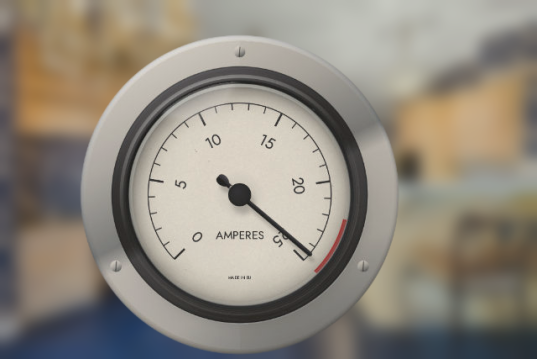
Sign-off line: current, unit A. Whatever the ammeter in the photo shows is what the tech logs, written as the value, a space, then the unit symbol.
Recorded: 24.5 A
